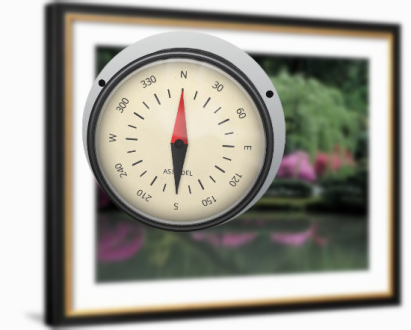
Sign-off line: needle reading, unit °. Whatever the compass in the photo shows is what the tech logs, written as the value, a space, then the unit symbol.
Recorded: 0 °
